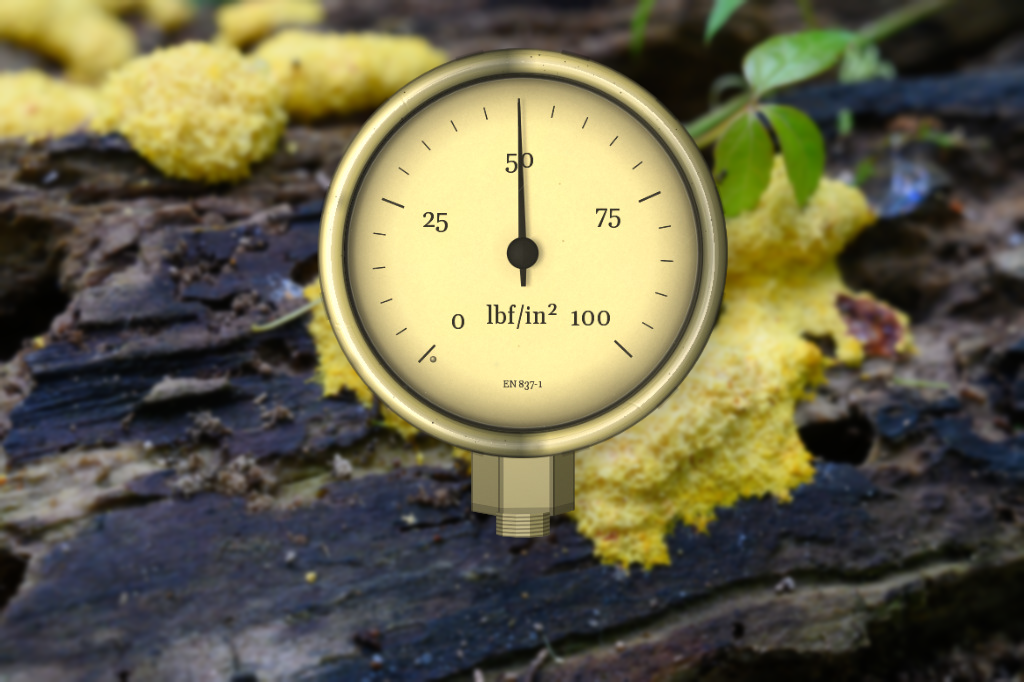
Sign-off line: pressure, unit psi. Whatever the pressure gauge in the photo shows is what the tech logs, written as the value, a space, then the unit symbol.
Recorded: 50 psi
